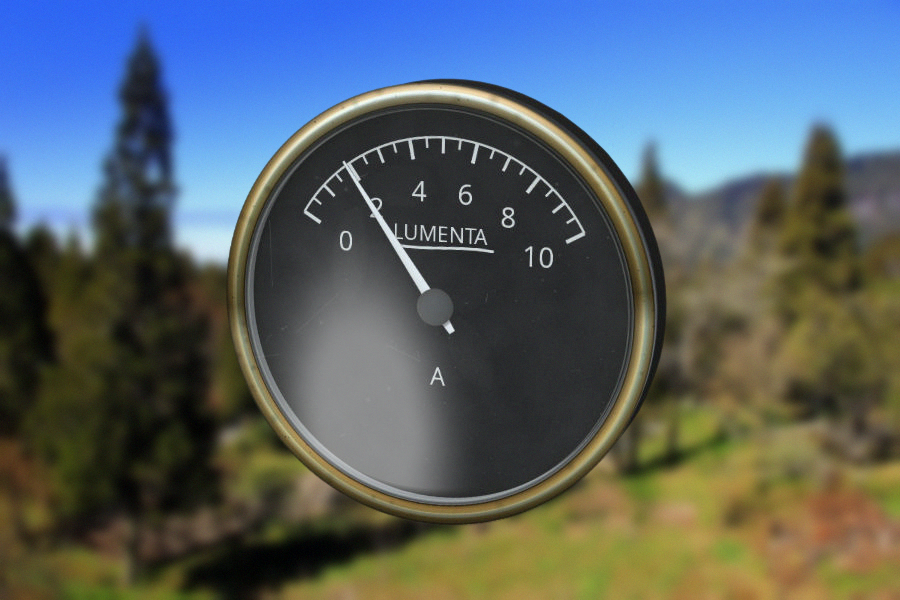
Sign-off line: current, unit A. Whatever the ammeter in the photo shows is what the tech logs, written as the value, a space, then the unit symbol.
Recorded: 2 A
